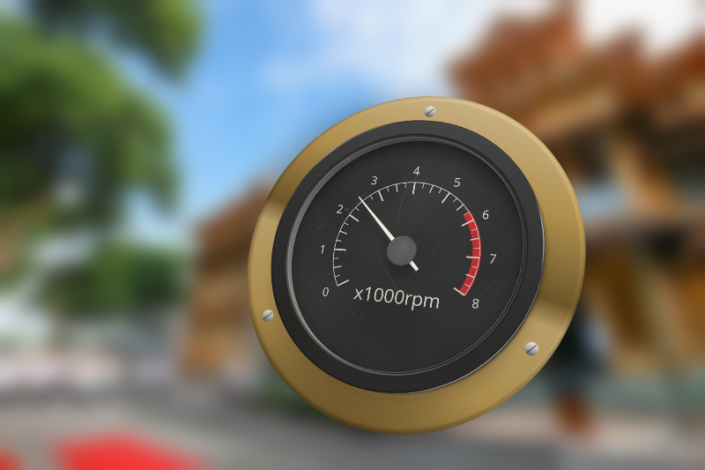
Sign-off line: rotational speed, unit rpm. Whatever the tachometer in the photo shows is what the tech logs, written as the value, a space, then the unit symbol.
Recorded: 2500 rpm
